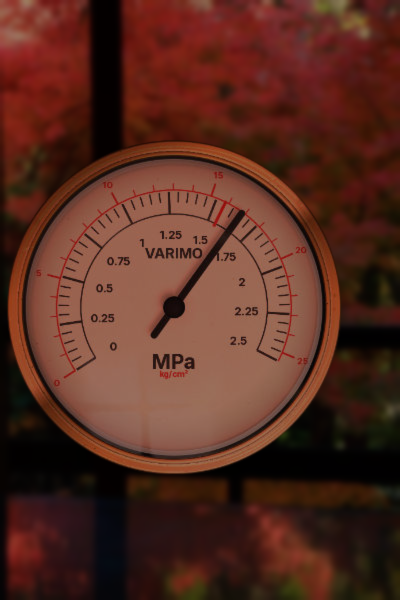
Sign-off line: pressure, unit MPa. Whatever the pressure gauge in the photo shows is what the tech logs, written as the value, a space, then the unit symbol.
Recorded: 1.65 MPa
